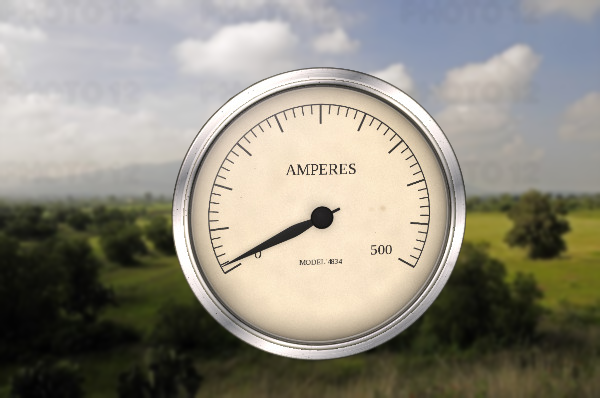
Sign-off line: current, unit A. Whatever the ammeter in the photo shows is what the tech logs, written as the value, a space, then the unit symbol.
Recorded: 10 A
